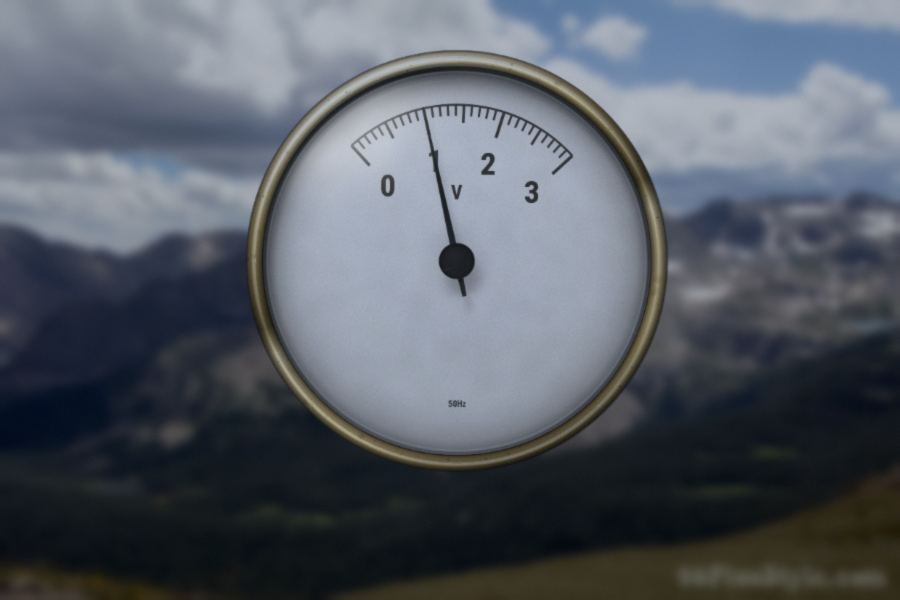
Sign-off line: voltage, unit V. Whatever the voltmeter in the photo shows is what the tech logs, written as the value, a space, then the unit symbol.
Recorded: 1 V
